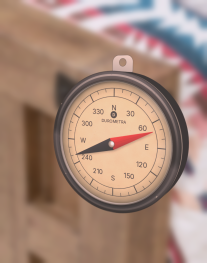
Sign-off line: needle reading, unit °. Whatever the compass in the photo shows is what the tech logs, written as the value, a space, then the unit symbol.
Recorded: 70 °
